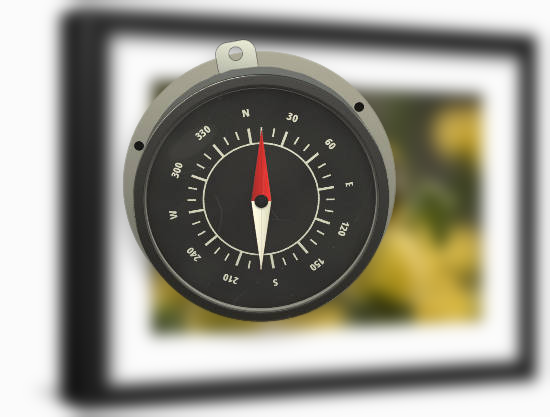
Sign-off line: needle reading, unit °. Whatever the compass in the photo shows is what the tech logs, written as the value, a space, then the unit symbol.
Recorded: 10 °
